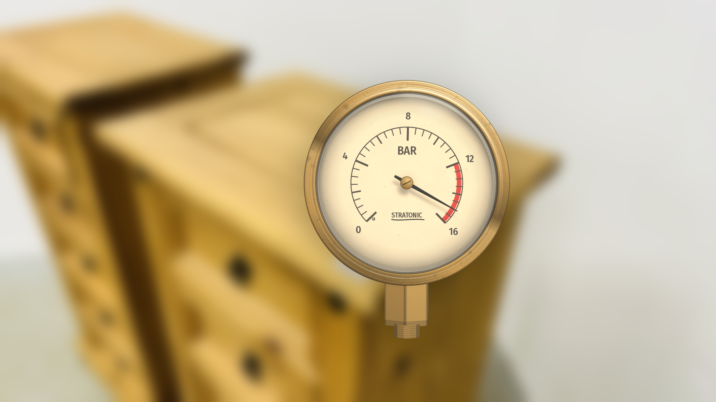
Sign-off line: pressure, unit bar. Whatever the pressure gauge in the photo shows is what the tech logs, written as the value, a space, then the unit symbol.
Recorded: 15 bar
